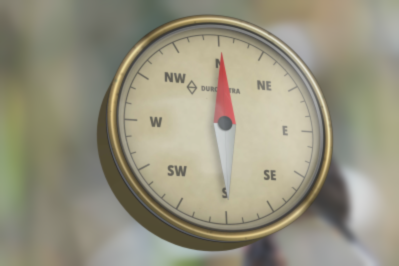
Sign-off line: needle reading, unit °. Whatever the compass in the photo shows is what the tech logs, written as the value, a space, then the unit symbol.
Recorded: 0 °
